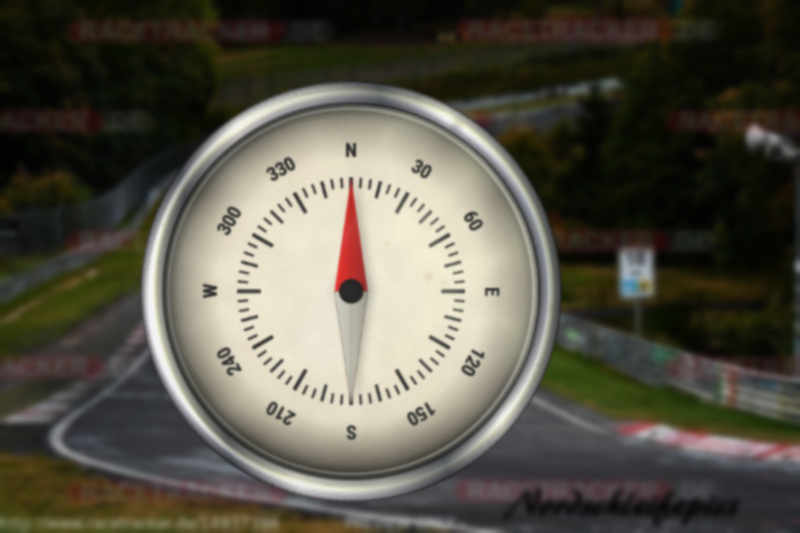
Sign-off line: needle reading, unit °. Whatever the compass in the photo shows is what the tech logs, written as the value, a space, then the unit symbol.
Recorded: 0 °
